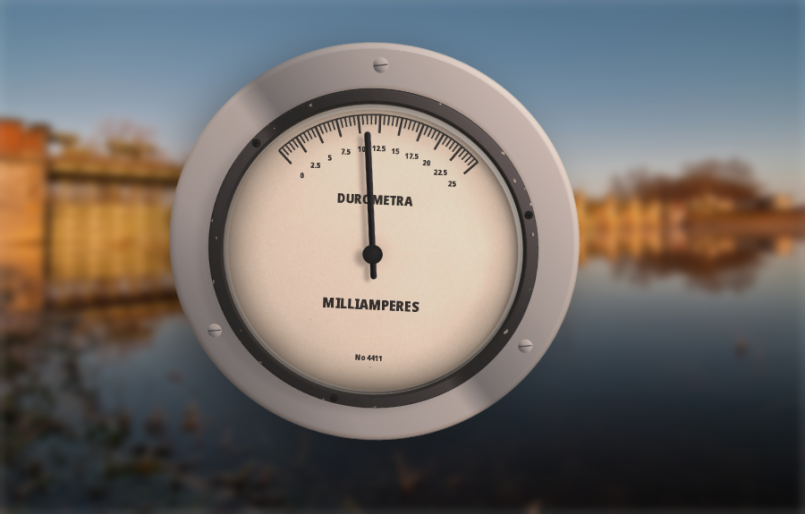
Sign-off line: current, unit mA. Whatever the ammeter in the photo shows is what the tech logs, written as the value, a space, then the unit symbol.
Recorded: 11 mA
